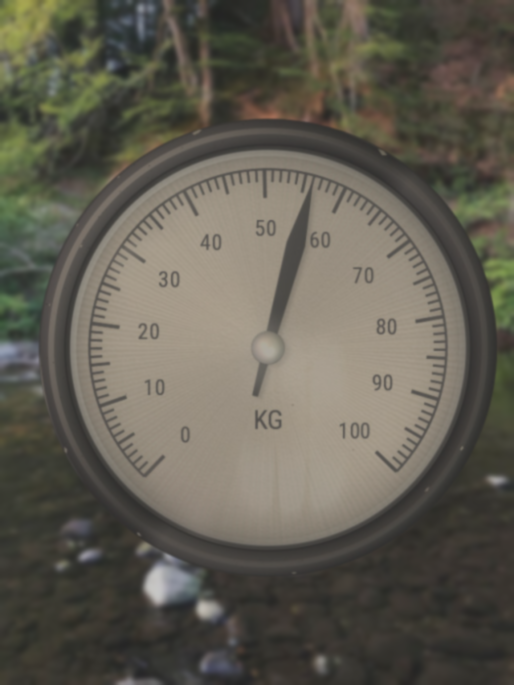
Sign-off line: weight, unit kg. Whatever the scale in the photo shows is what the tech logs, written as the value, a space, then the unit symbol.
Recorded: 56 kg
